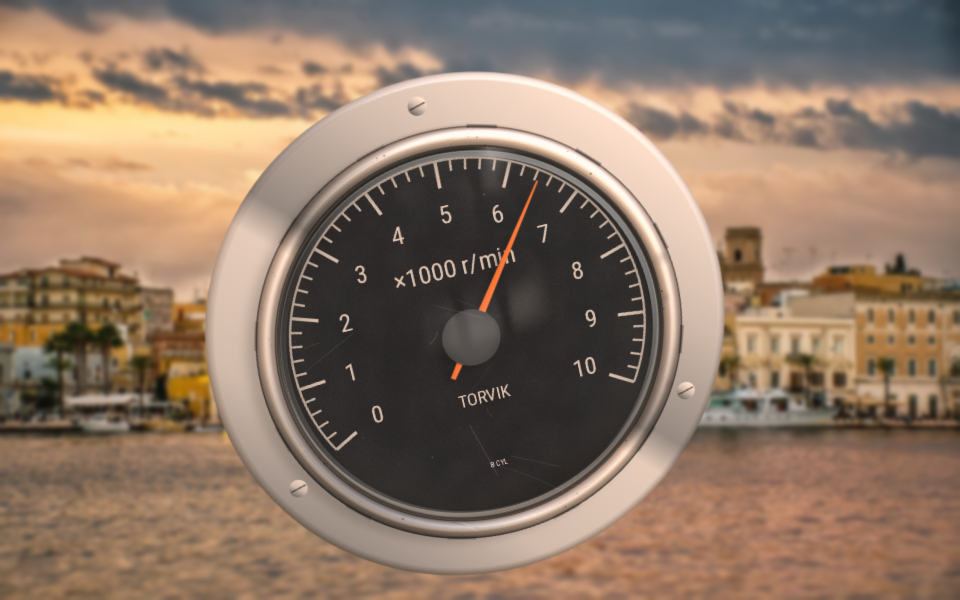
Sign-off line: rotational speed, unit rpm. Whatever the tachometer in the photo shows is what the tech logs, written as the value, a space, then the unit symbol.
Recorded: 6400 rpm
